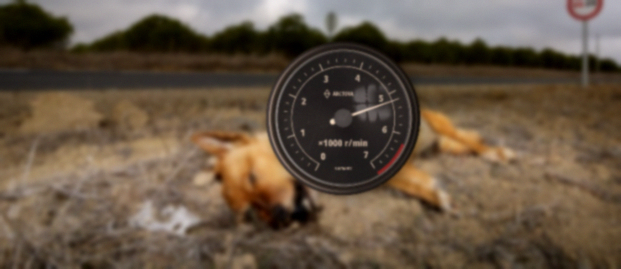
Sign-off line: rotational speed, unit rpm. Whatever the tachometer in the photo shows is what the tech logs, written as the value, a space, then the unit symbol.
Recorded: 5200 rpm
